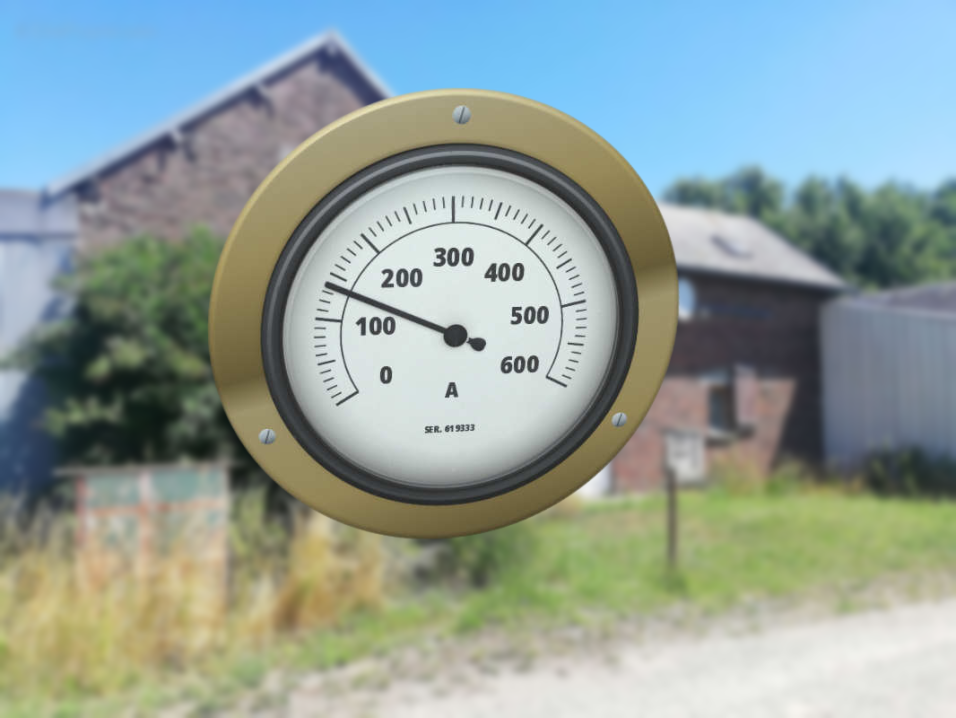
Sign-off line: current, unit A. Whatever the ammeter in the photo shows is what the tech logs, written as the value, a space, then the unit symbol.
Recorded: 140 A
